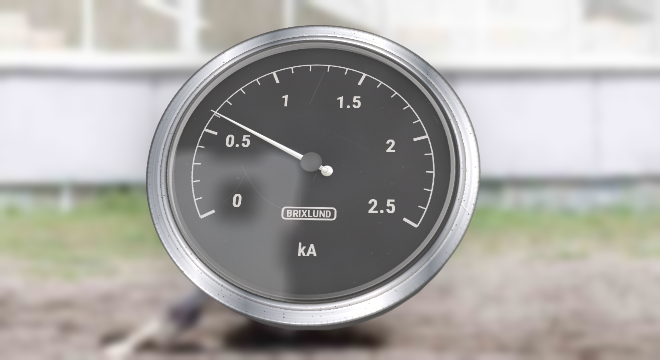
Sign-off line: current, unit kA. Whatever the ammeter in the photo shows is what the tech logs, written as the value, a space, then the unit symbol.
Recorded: 0.6 kA
